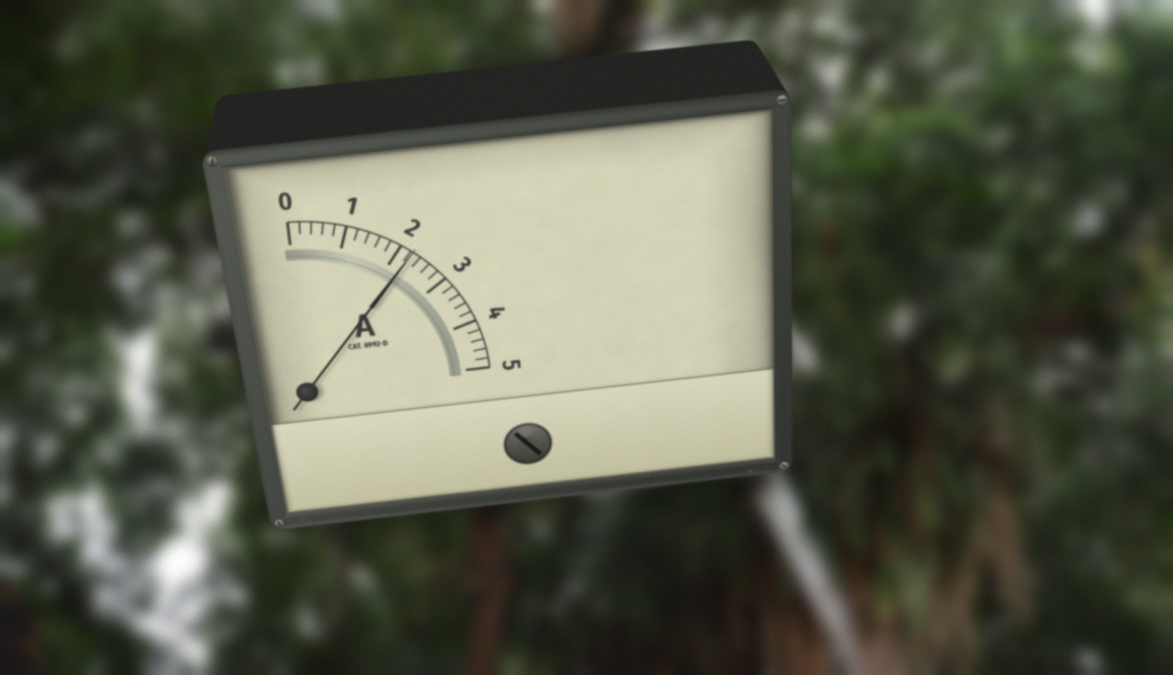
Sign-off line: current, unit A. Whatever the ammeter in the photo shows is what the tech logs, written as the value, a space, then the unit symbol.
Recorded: 2.2 A
